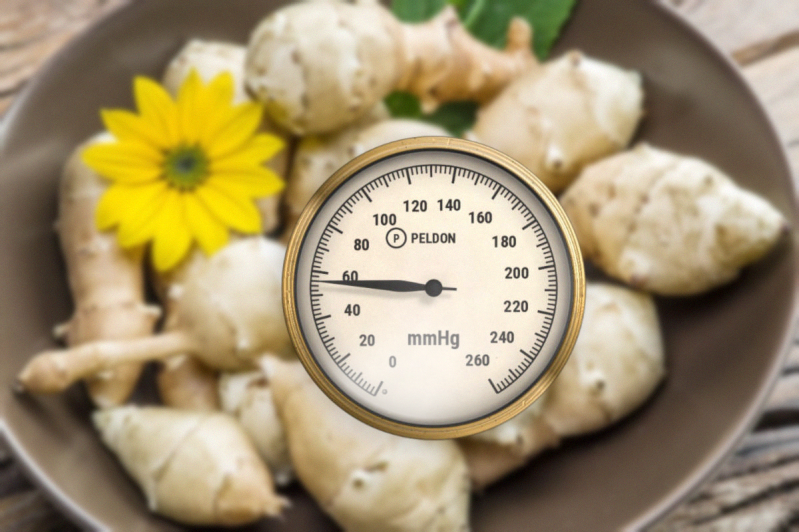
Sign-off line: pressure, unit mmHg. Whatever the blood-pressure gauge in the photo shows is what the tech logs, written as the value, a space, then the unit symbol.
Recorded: 56 mmHg
